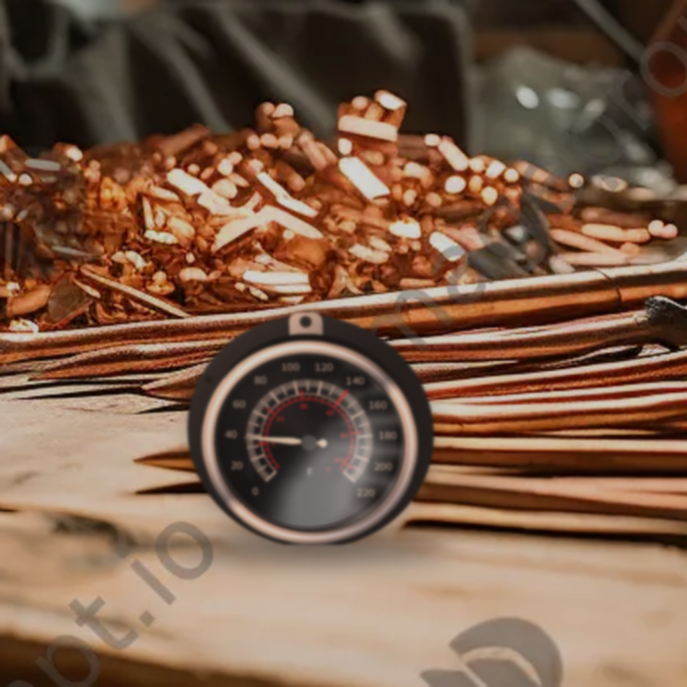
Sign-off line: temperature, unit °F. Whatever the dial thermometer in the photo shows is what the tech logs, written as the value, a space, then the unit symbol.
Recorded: 40 °F
